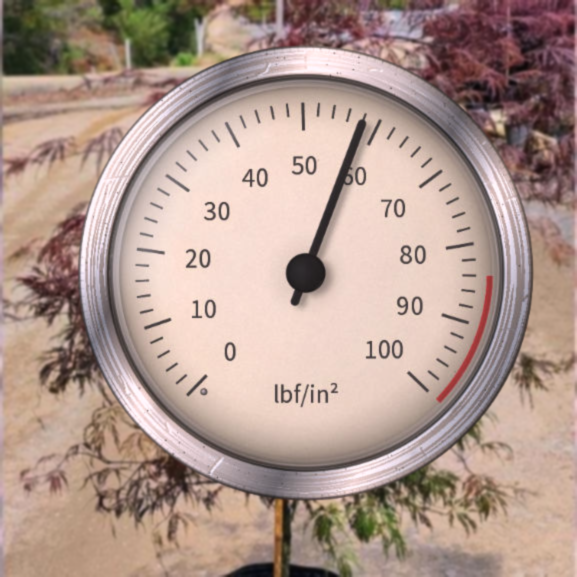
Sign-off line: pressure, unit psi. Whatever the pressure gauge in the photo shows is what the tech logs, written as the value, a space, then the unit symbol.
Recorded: 58 psi
